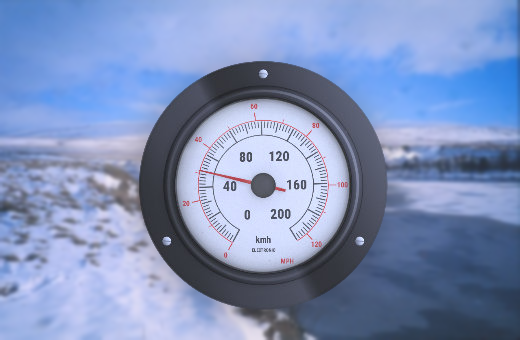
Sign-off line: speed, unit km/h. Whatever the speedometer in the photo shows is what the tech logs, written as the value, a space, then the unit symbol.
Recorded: 50 km/h
